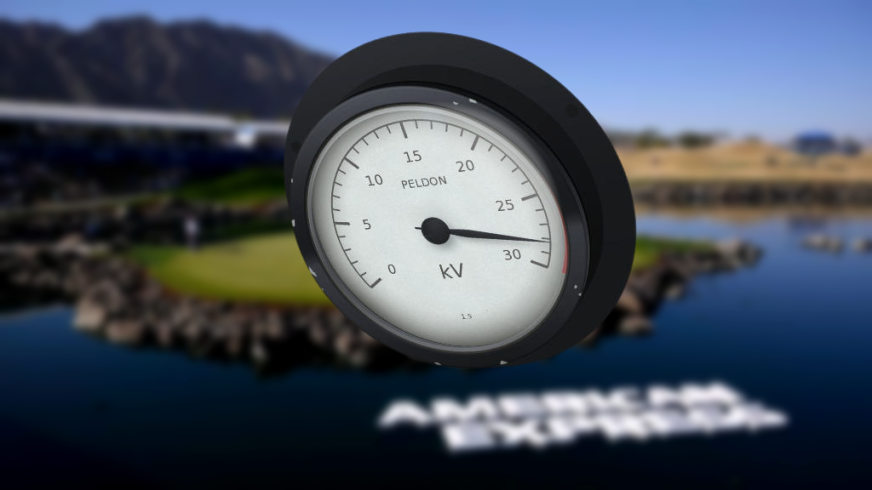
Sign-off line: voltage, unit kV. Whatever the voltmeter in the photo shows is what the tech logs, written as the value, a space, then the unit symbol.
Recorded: 28 kV
